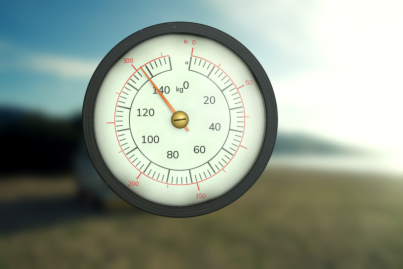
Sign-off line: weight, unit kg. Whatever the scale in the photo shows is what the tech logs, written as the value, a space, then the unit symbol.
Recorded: 138 kg
